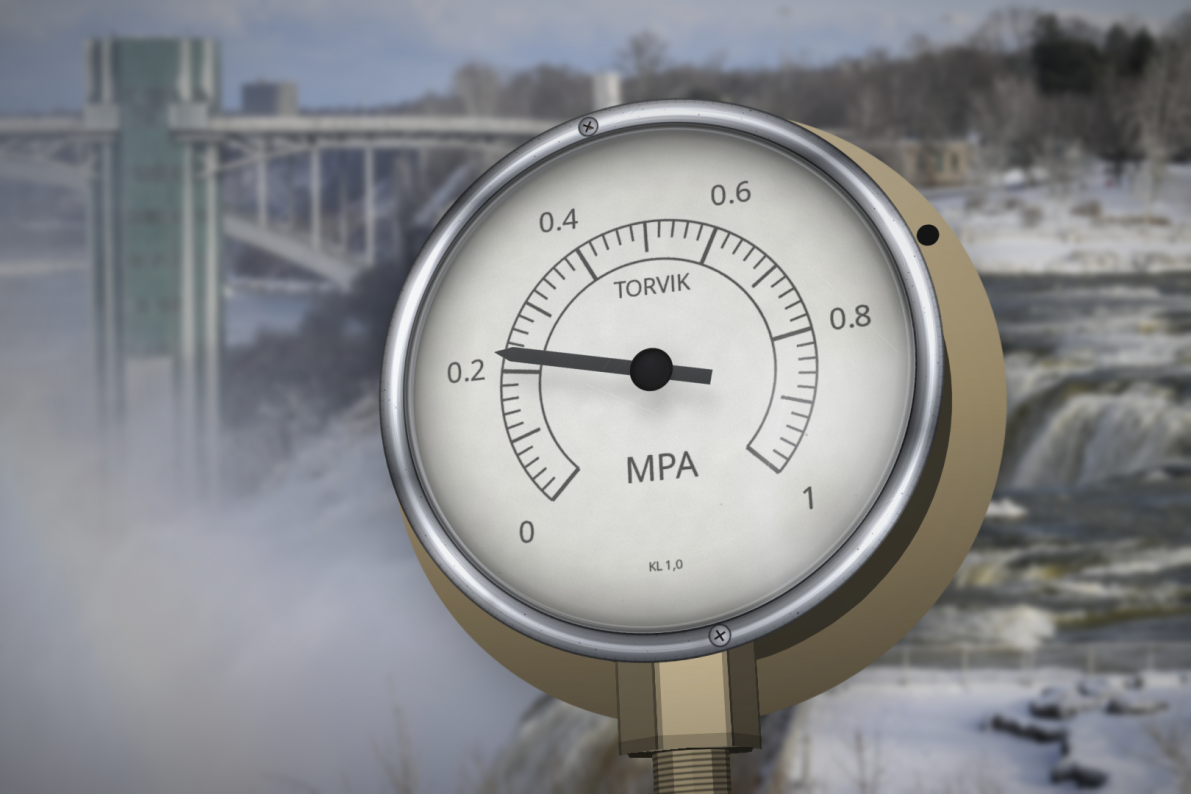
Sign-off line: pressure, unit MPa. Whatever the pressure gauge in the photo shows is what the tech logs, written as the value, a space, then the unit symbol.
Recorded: 0.22 MPa
